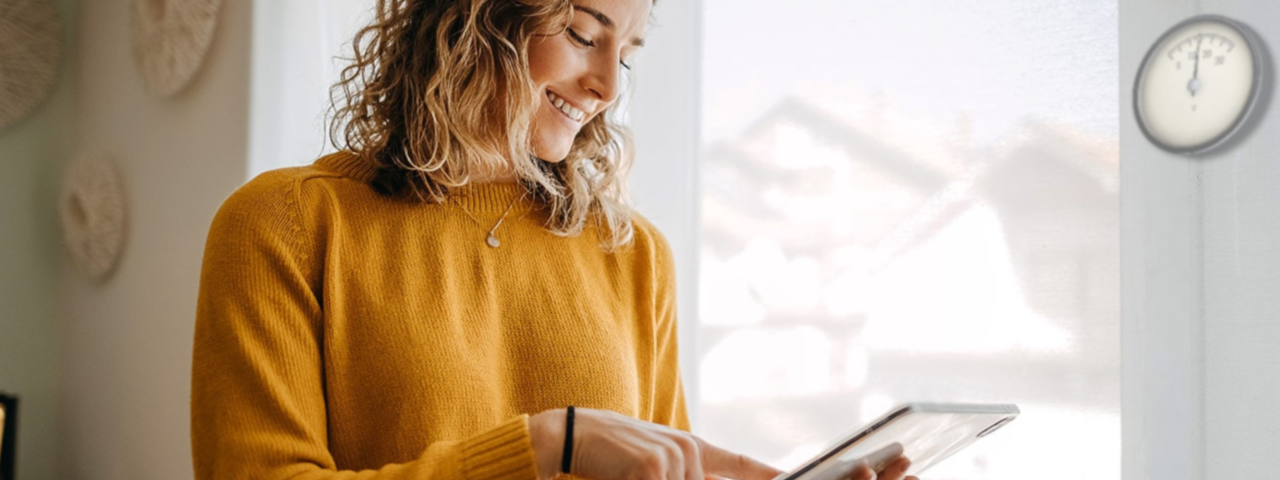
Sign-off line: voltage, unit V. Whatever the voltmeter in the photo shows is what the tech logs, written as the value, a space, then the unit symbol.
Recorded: 15 V
